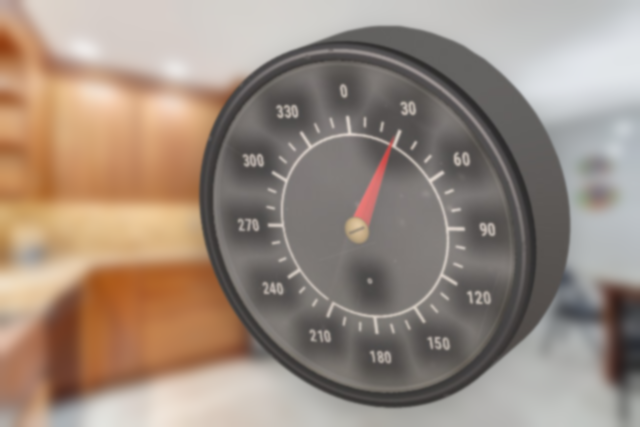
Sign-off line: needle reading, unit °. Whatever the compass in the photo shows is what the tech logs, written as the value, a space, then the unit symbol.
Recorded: 30 °
